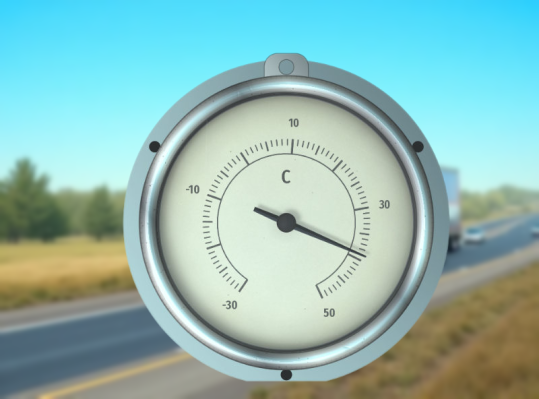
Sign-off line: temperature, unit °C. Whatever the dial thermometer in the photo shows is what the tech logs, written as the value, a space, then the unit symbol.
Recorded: 39 °C
